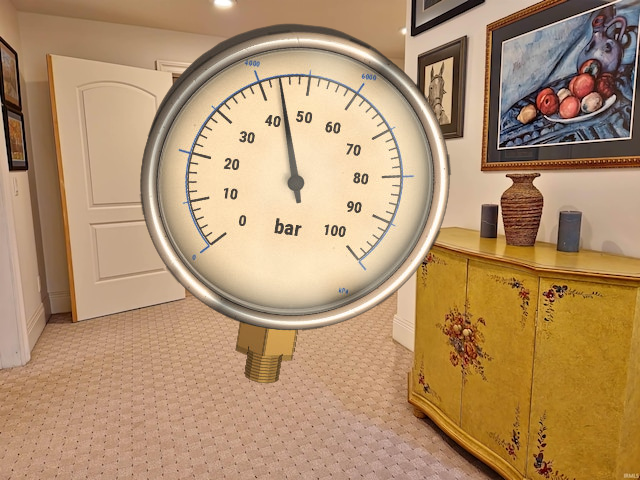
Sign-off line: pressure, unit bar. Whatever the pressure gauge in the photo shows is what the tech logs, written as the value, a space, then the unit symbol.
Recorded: 44 bar
